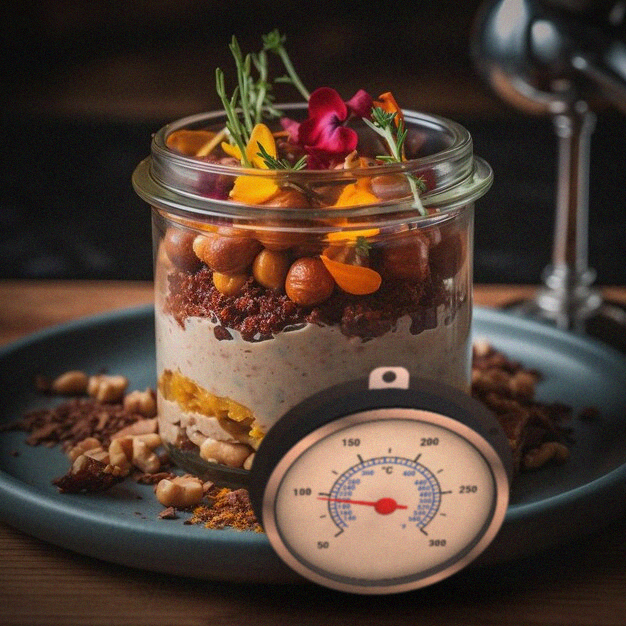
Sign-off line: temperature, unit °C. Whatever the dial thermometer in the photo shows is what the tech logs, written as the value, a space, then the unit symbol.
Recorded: 100 °C
